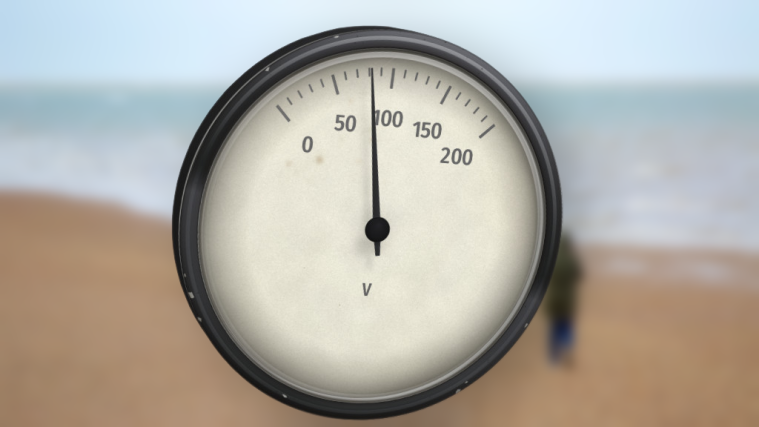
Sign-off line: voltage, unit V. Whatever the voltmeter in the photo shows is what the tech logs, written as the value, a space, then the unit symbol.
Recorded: 80 V
